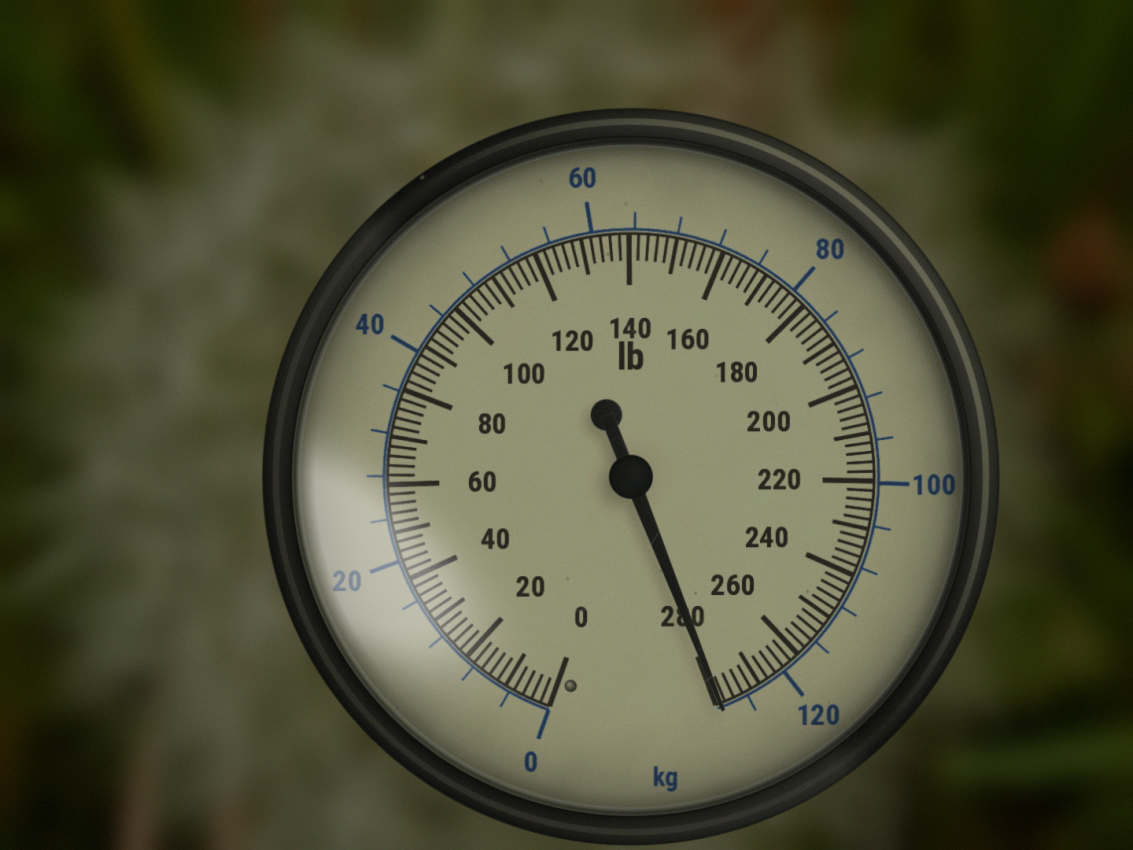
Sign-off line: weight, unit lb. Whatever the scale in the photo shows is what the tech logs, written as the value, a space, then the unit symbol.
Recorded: 279 lb
